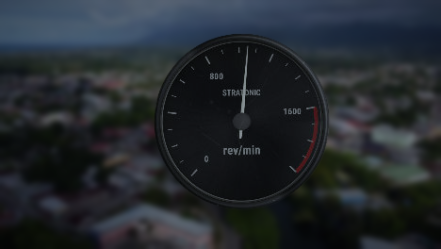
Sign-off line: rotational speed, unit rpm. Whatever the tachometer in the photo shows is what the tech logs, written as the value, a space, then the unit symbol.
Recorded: 1050 rpm
